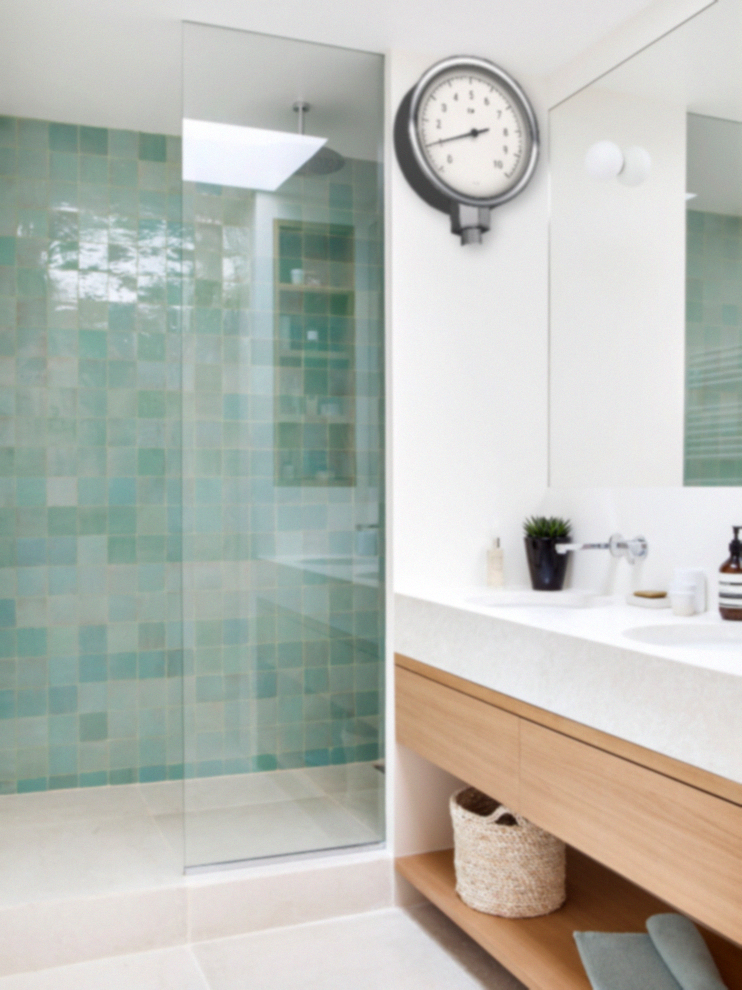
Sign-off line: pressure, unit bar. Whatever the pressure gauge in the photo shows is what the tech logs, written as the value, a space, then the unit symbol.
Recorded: 1 bar
